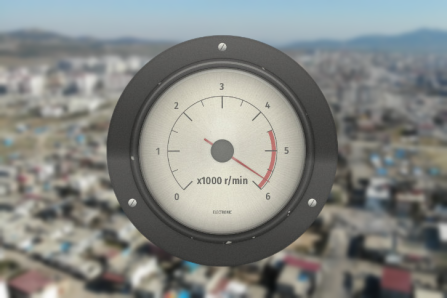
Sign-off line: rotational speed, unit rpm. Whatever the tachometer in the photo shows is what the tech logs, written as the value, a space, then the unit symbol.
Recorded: 5750 rpm
